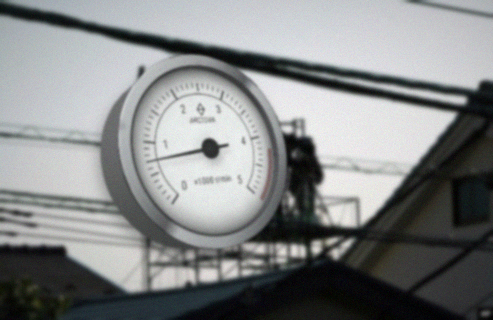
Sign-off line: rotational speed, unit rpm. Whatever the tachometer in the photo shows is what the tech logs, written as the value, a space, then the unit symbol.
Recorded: 700 rpm
